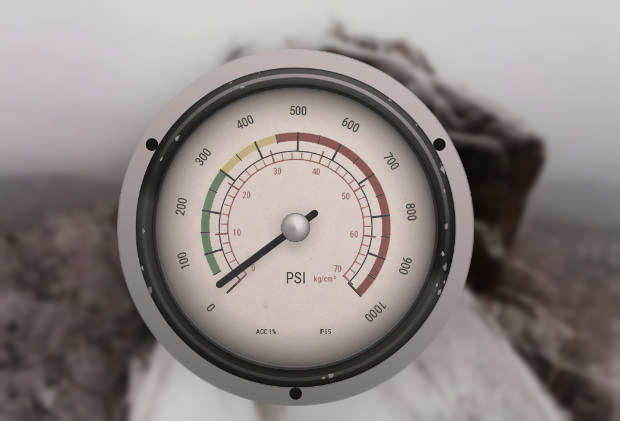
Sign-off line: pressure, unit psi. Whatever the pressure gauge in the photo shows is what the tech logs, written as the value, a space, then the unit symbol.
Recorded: 25 psi
